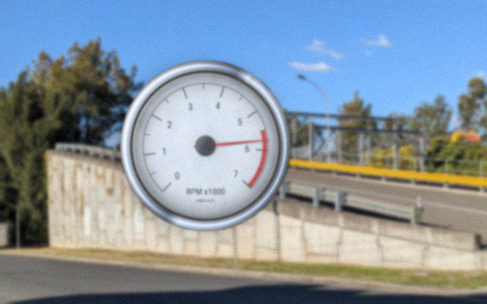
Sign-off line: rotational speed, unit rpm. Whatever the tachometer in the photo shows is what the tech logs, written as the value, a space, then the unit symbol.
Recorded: 5750 rpm
